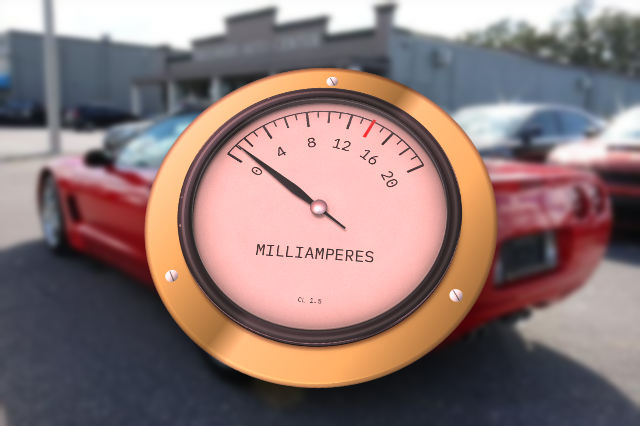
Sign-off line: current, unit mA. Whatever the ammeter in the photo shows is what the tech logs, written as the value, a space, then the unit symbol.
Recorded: 1 mA
